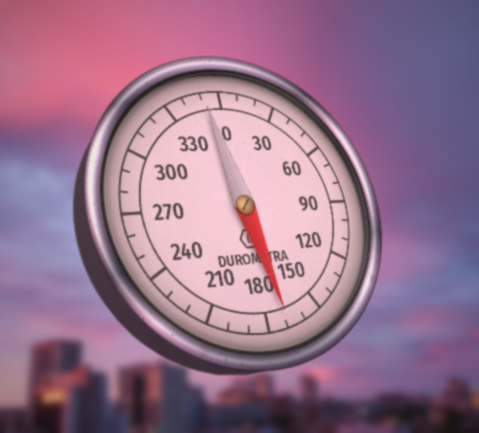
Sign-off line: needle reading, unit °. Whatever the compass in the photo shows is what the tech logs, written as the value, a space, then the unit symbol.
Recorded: 170 °
